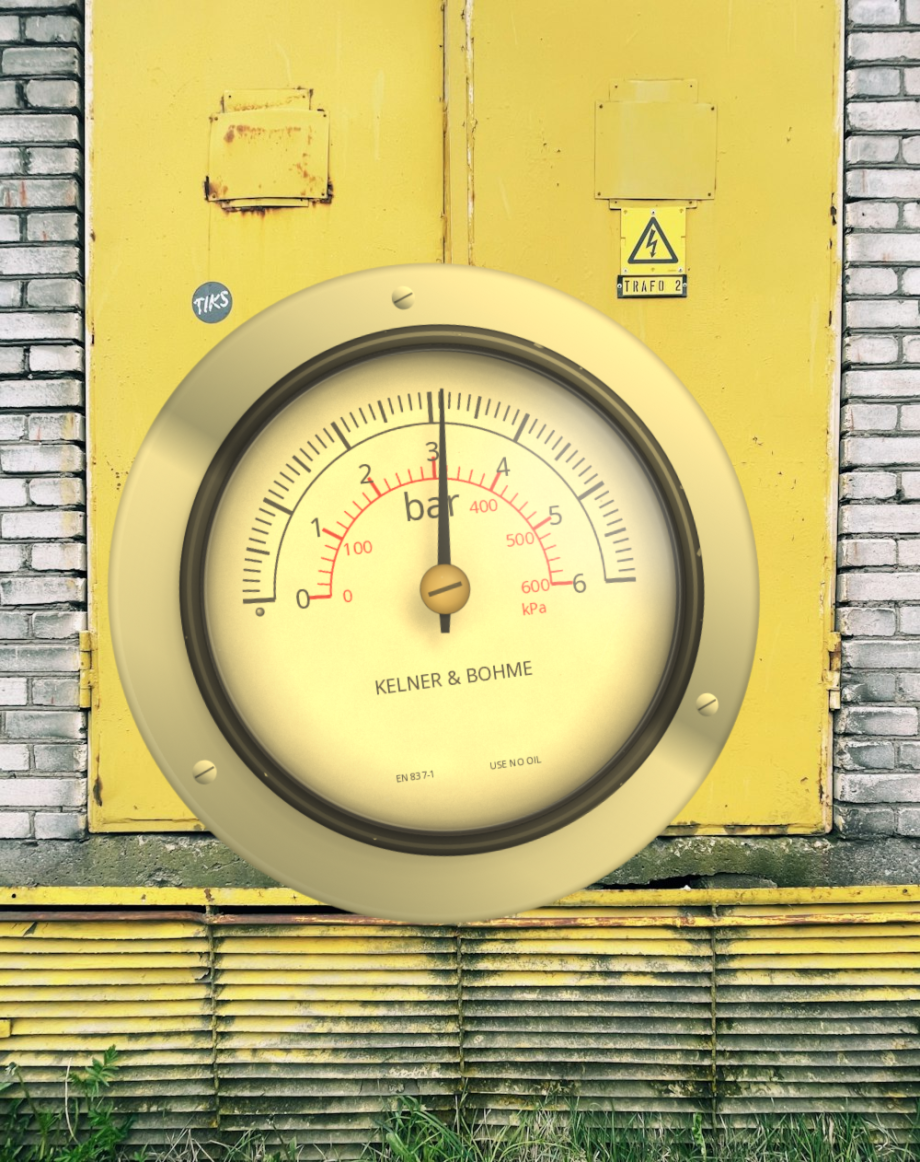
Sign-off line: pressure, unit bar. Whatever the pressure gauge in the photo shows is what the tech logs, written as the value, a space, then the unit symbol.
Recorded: 3.1 bar
